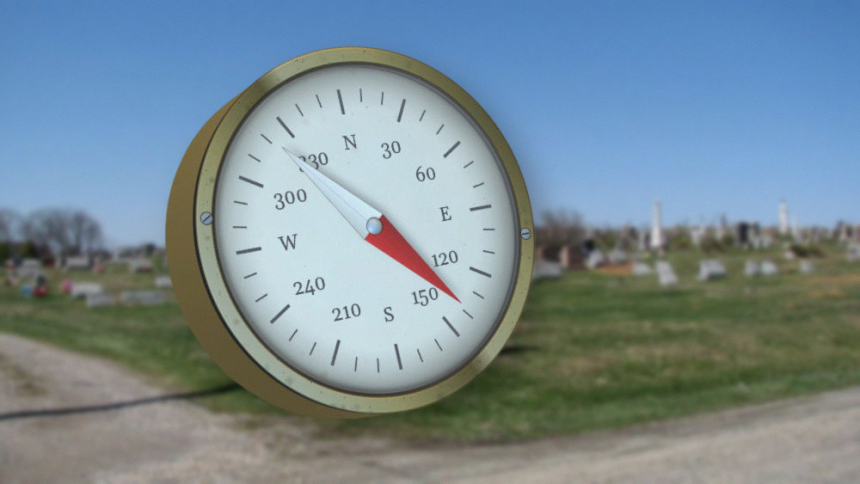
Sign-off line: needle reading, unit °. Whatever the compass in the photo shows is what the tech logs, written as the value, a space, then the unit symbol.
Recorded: 140 °
